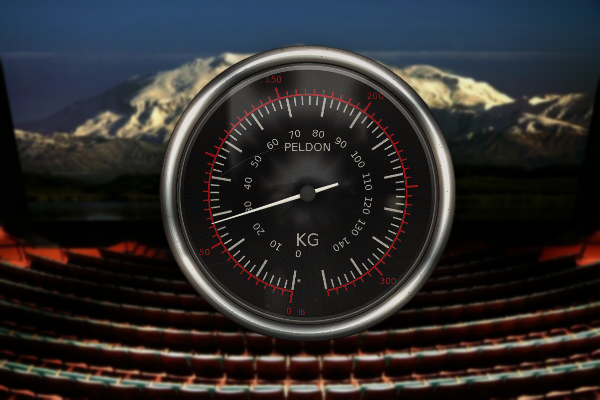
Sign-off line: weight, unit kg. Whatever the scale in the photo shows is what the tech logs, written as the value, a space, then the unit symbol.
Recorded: 28 kg
